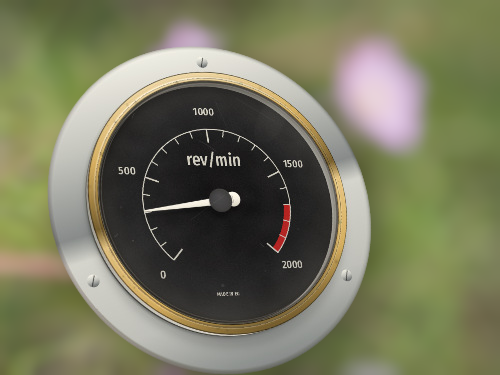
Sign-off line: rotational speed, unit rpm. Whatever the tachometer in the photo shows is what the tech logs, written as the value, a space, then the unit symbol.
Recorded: 300 rpm
